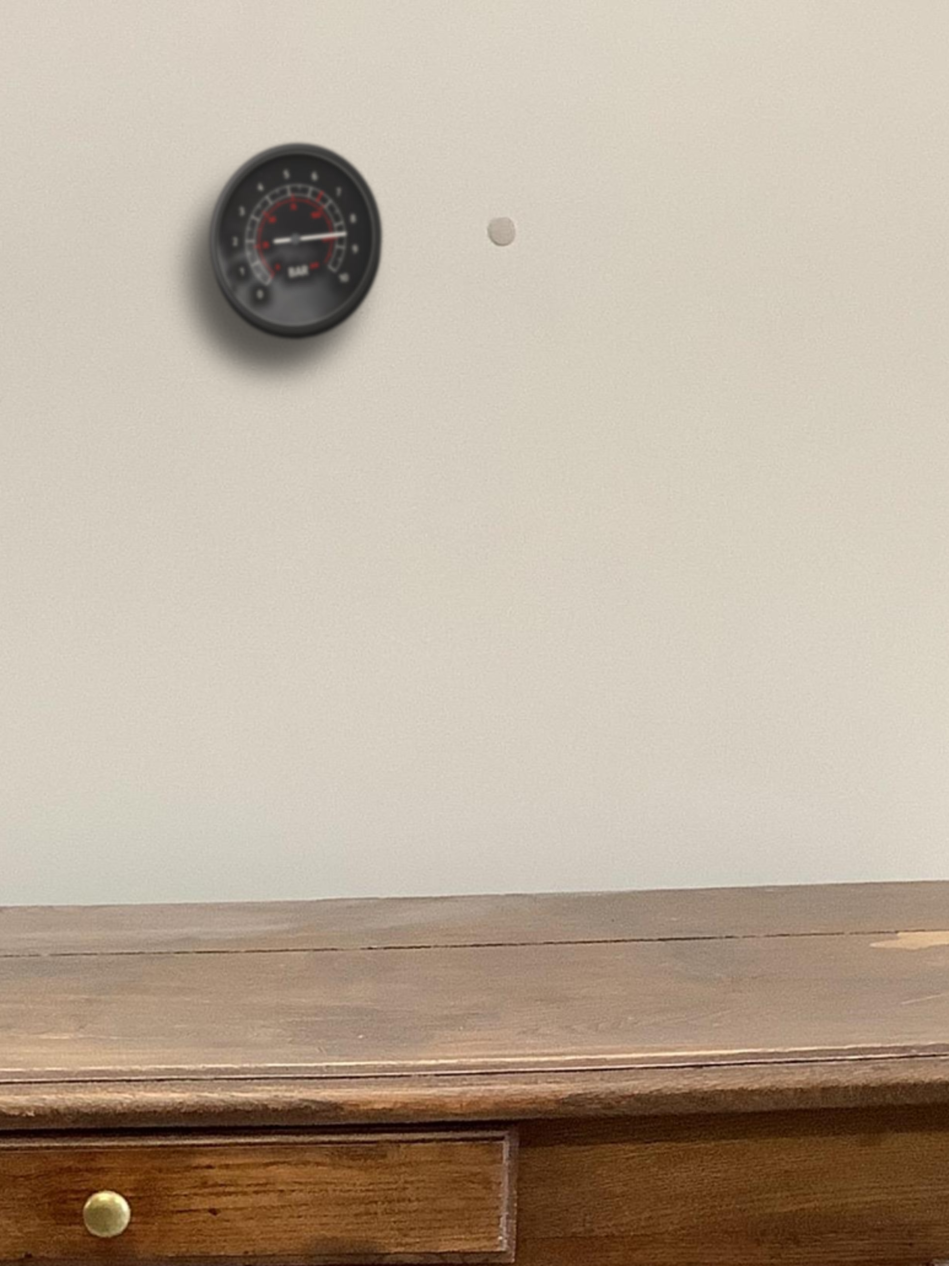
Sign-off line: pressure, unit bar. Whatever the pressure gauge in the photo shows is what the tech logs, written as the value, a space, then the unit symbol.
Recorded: 8.5 bar
